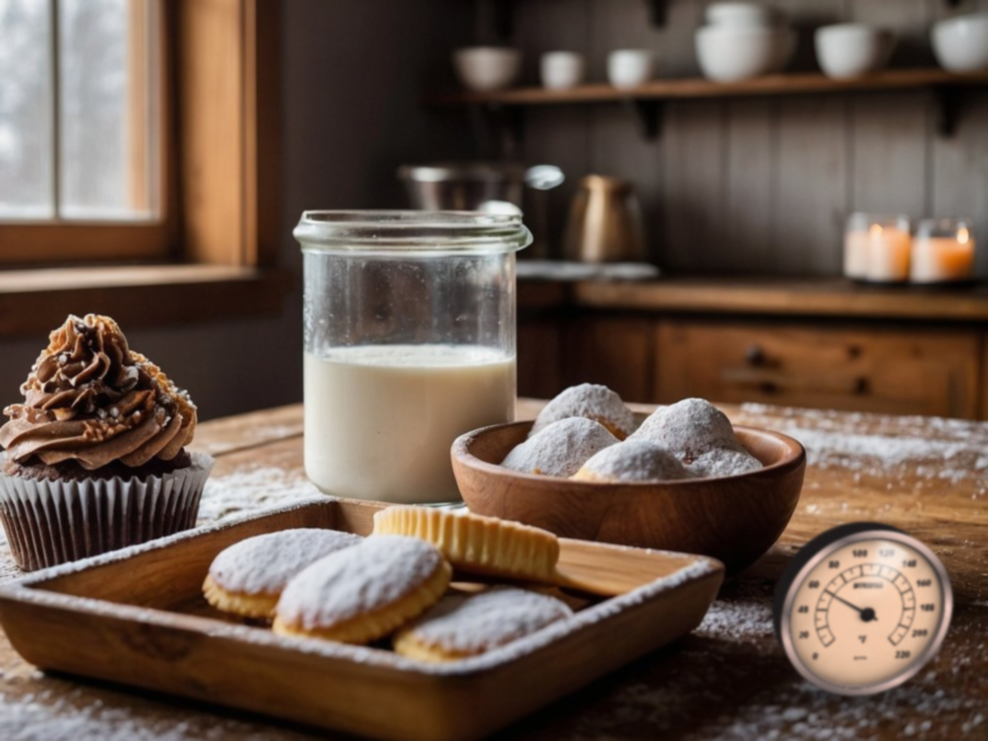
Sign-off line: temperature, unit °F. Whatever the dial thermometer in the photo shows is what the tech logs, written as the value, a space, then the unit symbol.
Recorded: 60 °F
